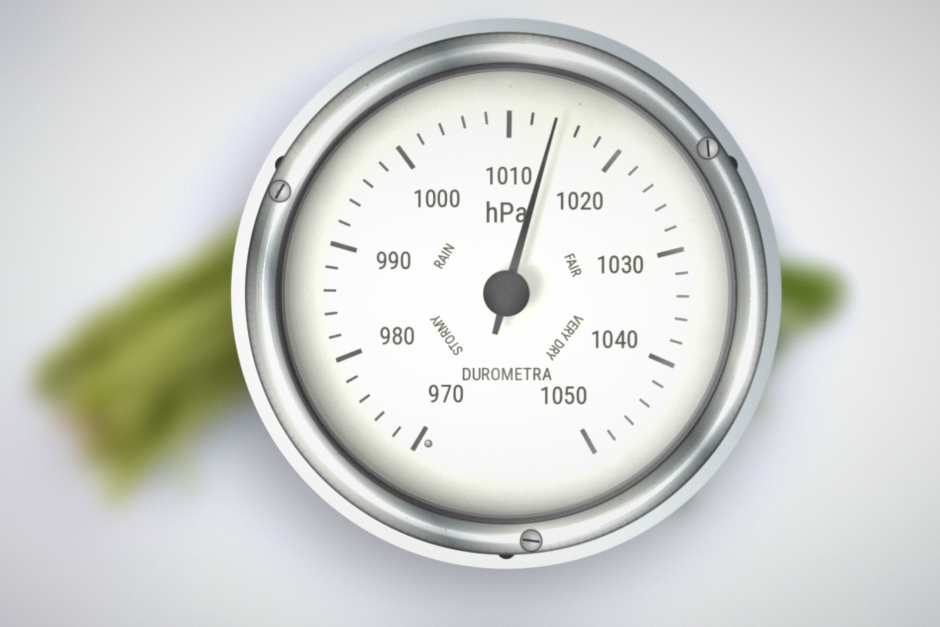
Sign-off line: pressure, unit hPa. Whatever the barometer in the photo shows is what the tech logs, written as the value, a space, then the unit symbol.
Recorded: 1014 hPa
